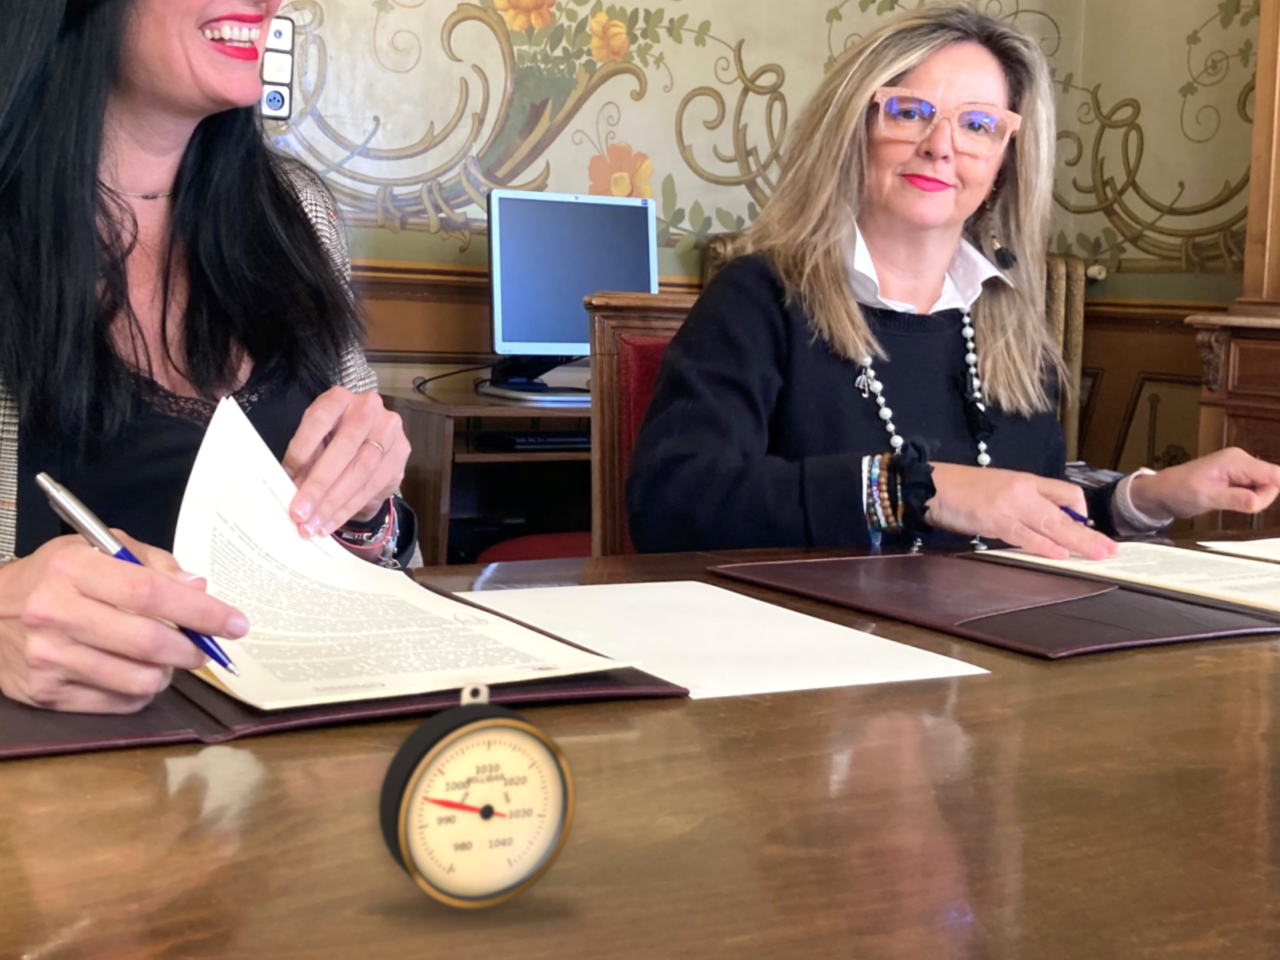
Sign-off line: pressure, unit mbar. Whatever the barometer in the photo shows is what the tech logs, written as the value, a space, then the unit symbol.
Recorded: 995 mbar
